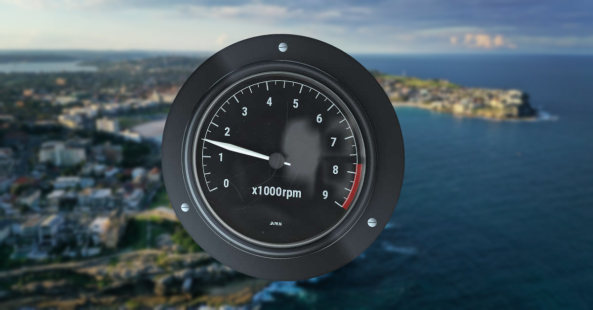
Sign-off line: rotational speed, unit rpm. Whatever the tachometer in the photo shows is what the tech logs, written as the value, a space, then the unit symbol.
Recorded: 1500 rpm
